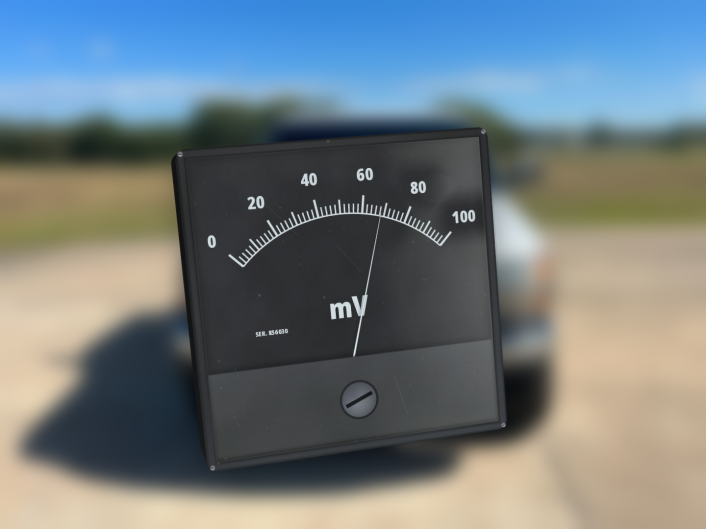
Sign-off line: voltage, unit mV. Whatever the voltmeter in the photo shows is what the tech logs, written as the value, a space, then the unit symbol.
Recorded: 68 mV
